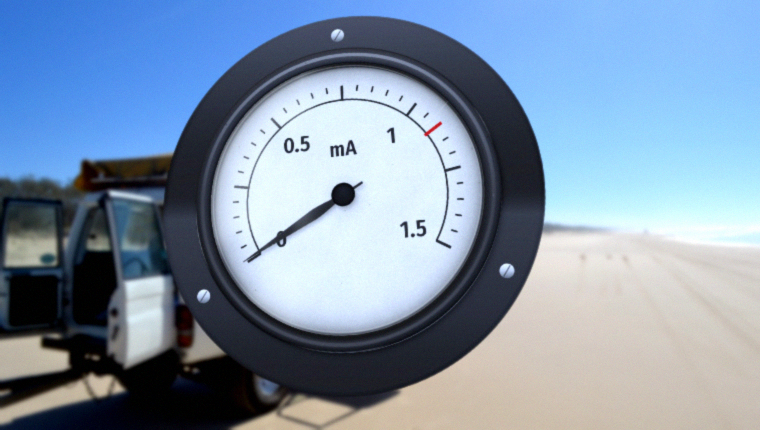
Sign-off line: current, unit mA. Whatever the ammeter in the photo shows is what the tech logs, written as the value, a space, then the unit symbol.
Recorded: 0 mA
